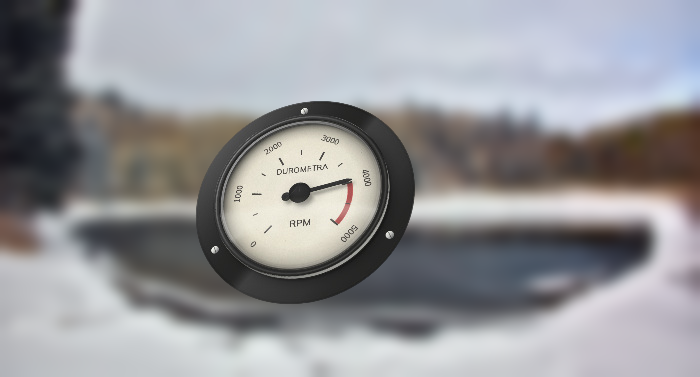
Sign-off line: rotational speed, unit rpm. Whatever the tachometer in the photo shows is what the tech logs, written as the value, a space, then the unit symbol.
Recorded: 4000 rpm
